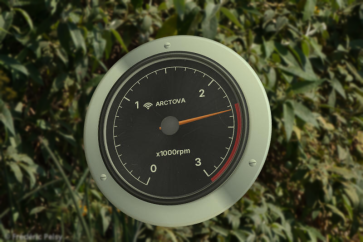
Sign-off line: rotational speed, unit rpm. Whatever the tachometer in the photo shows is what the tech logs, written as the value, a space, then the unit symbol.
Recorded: 2350 rpm
